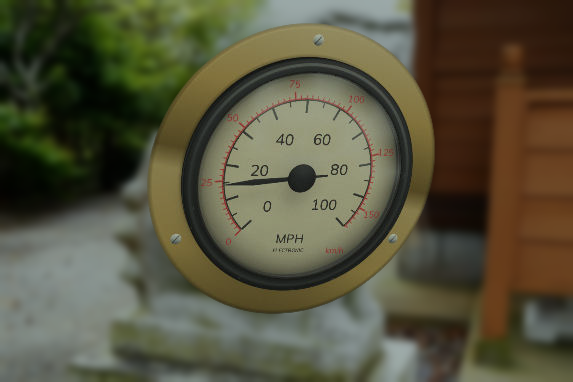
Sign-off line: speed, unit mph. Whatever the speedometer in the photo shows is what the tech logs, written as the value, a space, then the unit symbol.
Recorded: 15 mph
